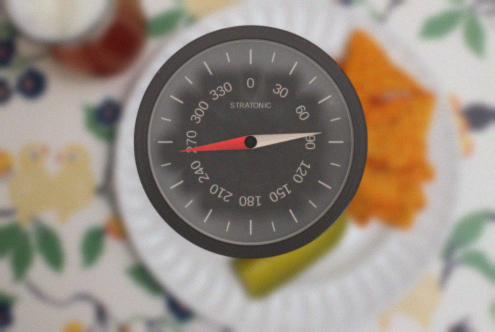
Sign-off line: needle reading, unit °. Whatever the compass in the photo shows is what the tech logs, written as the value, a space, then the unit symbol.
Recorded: 262.5 °
